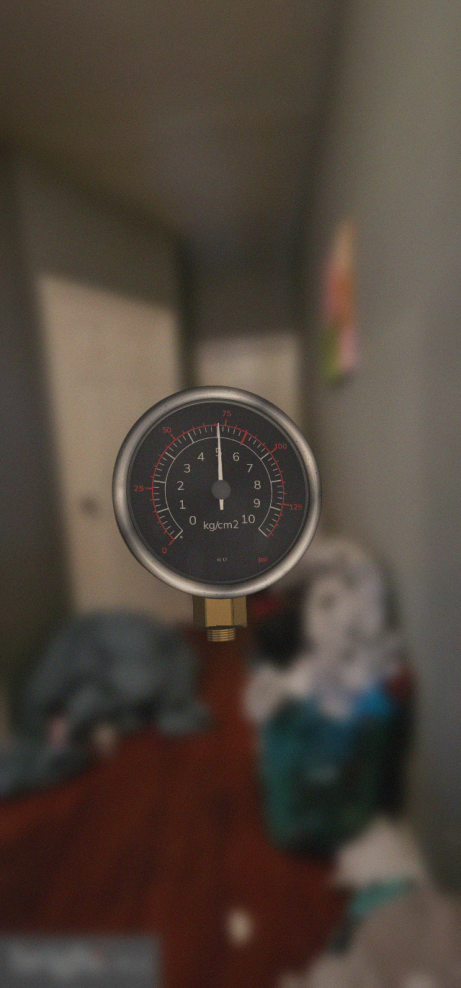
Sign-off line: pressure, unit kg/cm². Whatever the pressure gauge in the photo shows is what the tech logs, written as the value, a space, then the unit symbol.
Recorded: 5 kg/cm²
